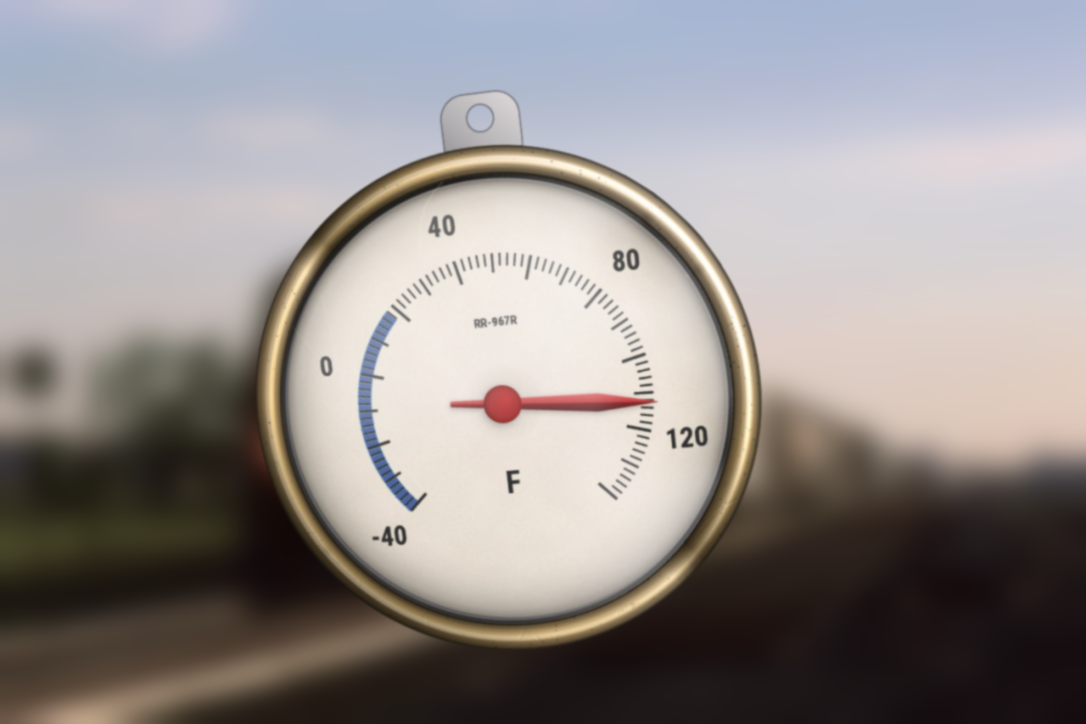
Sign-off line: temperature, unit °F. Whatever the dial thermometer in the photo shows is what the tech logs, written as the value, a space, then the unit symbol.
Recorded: 112 °F
